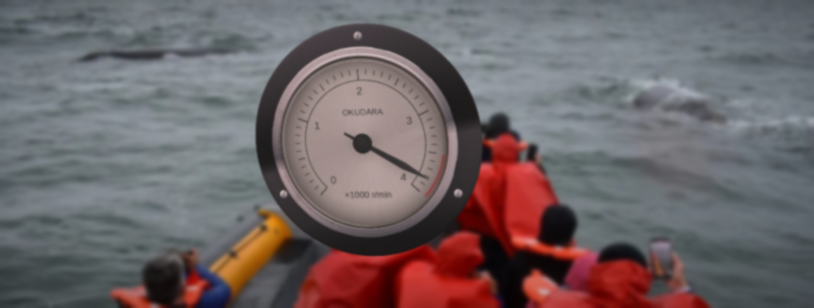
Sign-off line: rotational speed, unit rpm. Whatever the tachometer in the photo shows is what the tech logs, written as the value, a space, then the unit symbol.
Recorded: 3800 rpm
